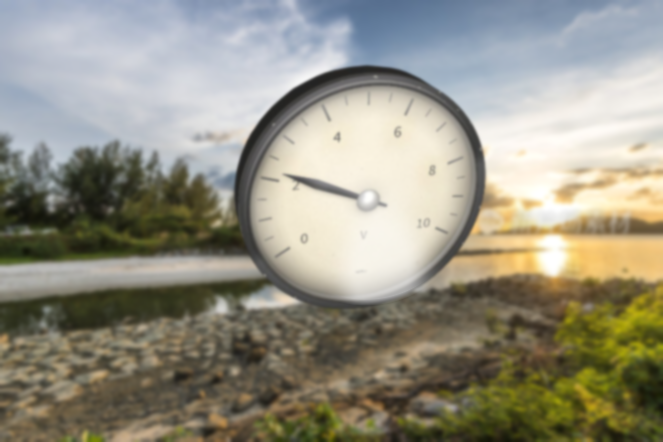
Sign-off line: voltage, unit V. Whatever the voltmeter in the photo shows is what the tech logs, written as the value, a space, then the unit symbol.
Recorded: 2.25 V
